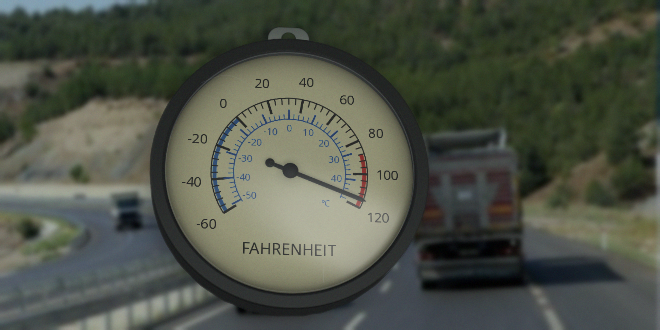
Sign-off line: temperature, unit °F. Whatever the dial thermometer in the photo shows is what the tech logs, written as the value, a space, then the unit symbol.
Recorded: 116 °F
